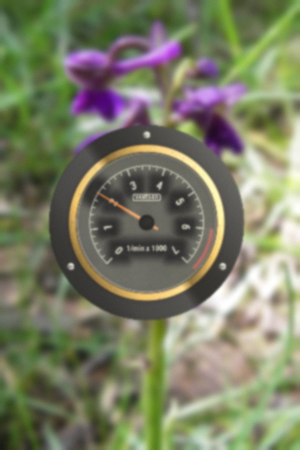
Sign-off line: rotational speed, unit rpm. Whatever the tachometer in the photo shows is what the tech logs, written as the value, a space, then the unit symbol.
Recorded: 2000 rpm
